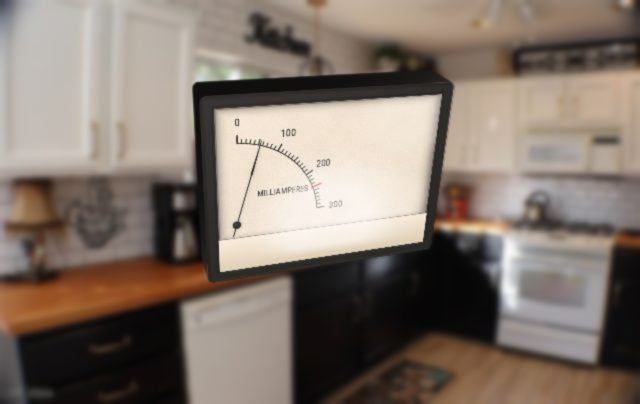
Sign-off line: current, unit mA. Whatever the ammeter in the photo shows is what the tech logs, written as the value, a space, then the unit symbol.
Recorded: 50 mA
